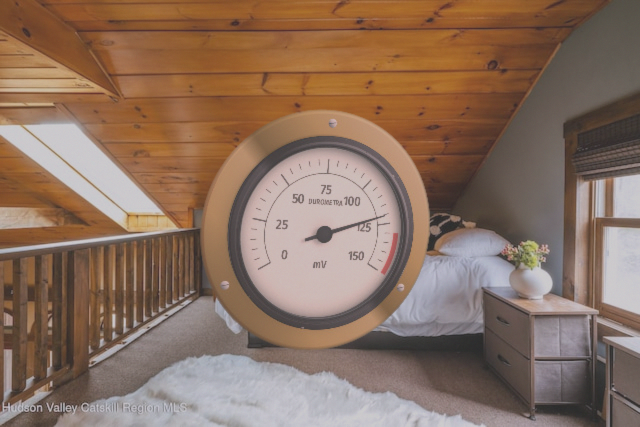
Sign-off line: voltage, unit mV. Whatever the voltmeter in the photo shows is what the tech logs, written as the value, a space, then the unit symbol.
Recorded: 120 mV
